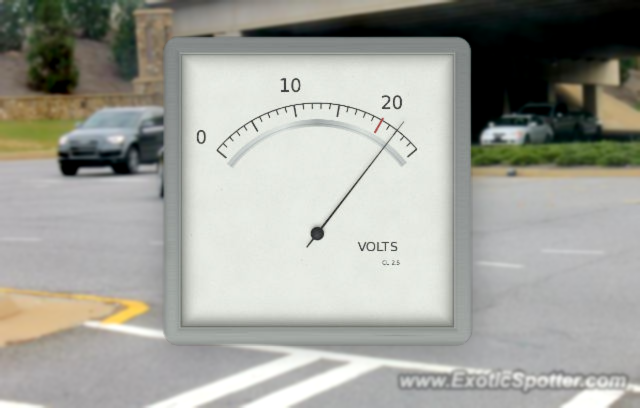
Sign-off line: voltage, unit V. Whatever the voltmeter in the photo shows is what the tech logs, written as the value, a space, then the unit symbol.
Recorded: 22 V
